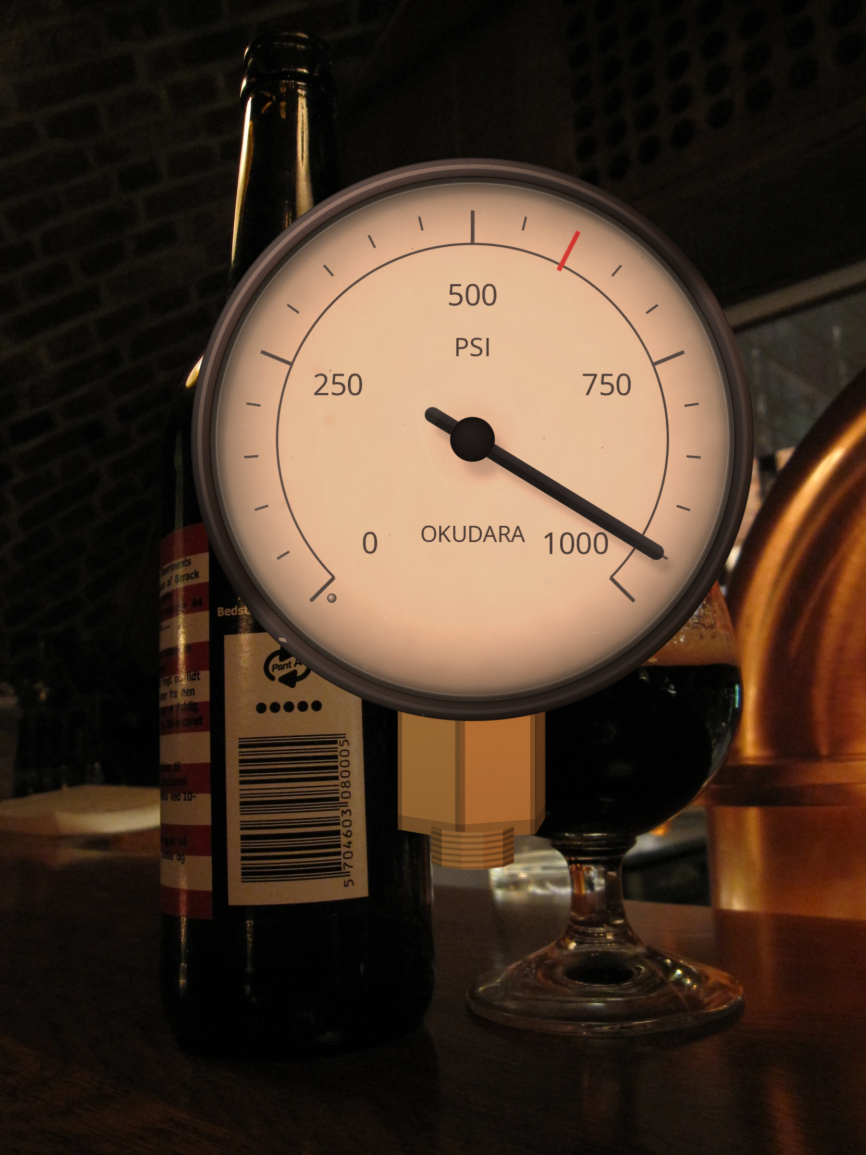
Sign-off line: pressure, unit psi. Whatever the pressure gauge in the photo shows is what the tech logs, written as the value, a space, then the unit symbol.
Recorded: 950 psi
